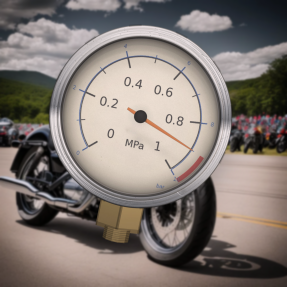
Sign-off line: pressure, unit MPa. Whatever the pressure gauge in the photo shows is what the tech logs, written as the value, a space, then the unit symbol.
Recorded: 0.9 MPa
